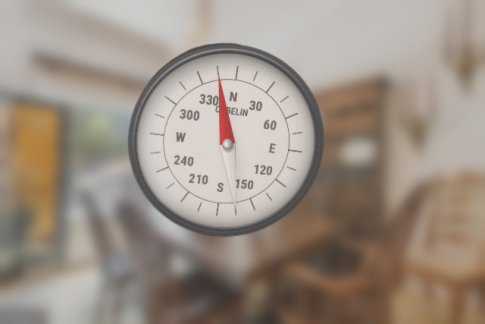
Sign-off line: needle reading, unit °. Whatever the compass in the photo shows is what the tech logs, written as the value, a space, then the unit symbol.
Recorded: 345 °
